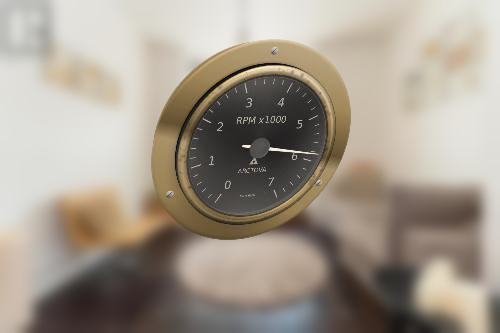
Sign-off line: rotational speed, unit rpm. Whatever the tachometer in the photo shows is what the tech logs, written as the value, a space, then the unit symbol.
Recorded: 5800 rpm
